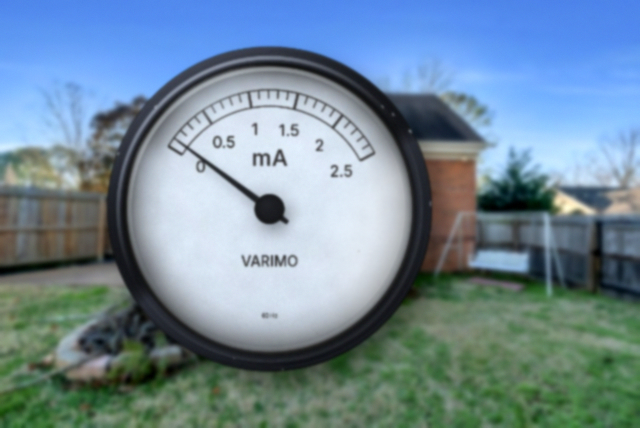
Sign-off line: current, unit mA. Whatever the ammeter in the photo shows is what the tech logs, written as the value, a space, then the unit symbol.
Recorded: 0.1 mA
